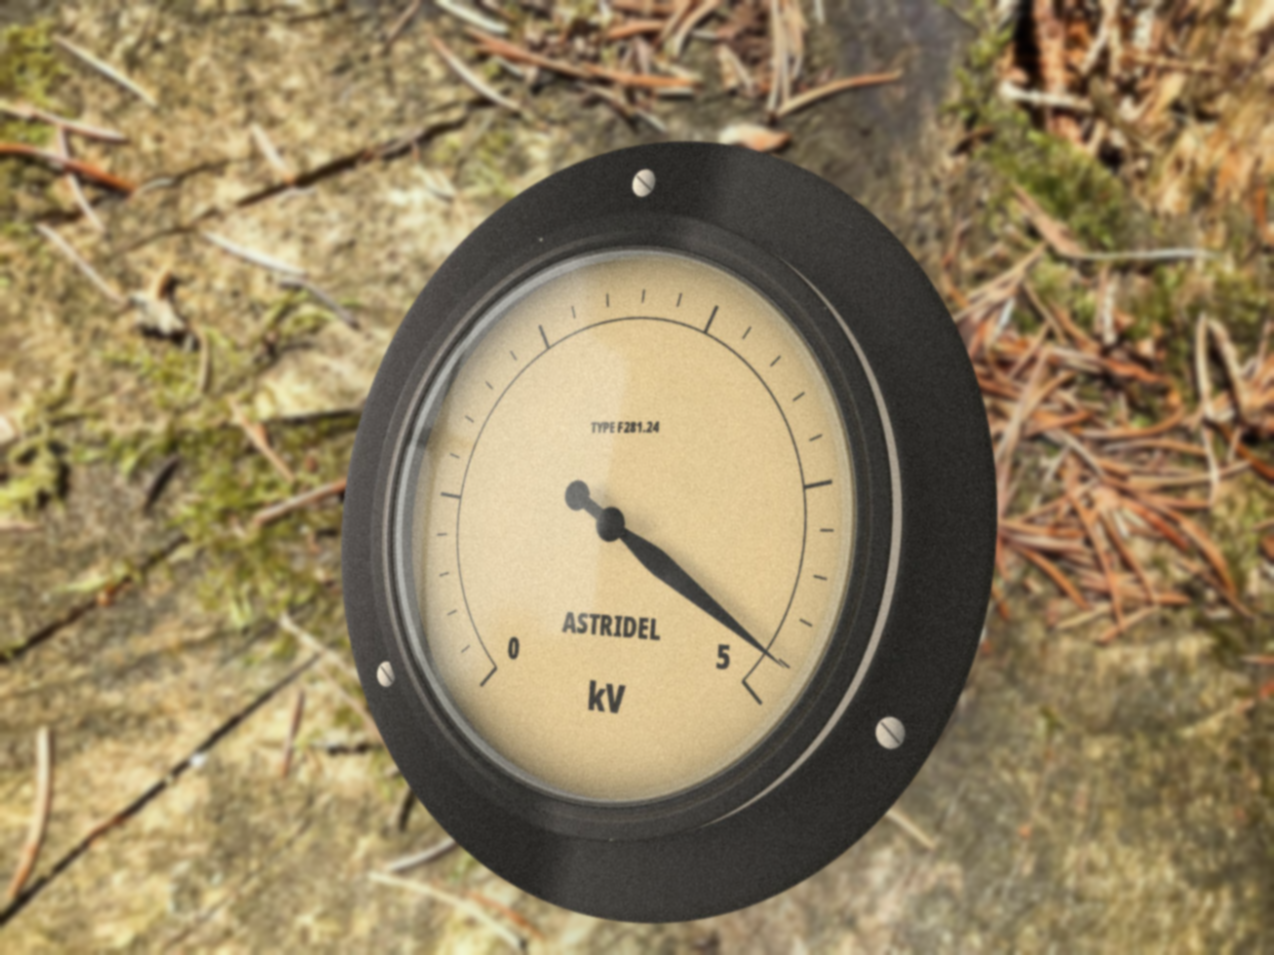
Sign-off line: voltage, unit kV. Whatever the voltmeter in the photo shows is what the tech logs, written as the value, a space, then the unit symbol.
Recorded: 4.8 kV
